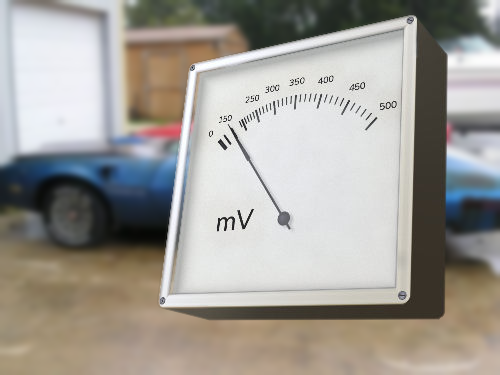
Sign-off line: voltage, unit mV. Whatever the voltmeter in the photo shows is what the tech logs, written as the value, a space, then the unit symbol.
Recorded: 150 mV
